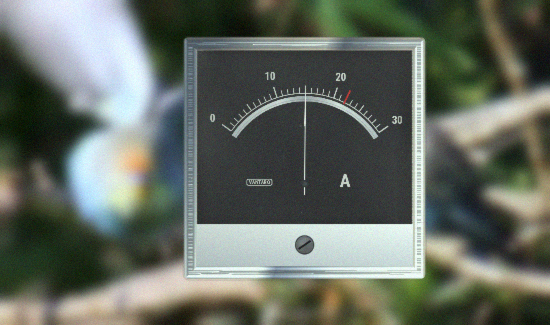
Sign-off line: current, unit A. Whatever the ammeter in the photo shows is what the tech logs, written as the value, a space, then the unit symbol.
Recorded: 15 A
